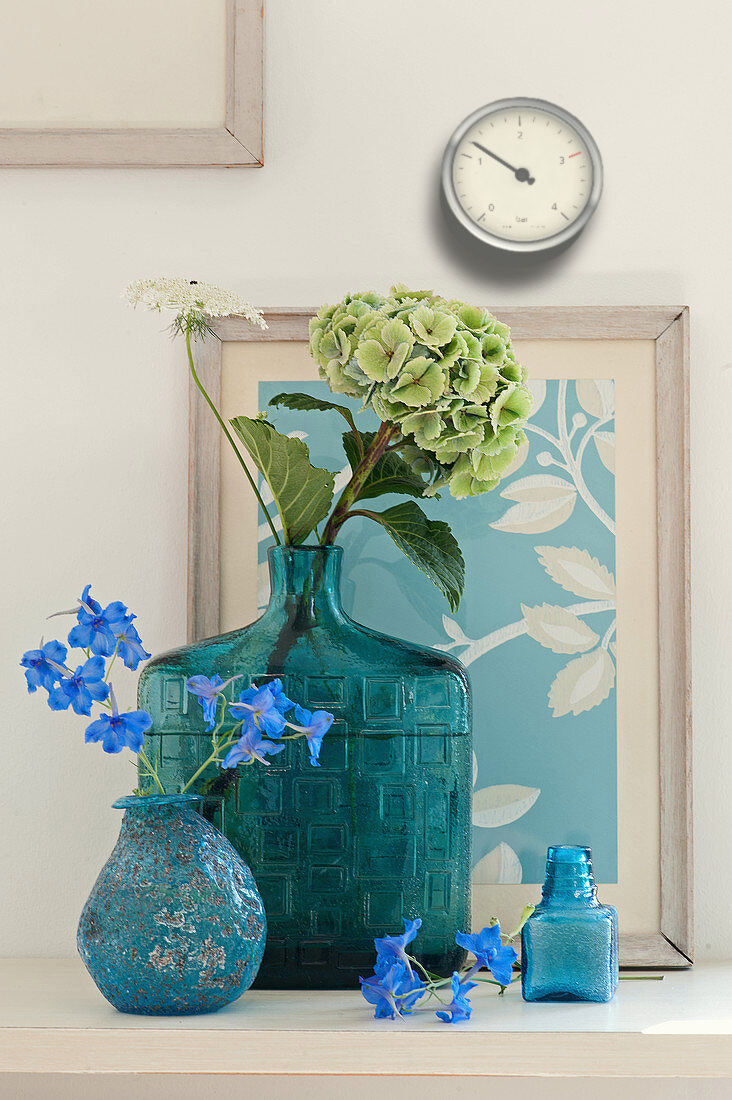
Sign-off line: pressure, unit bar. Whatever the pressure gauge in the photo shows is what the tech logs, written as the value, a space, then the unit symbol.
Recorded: 1.2 bar
